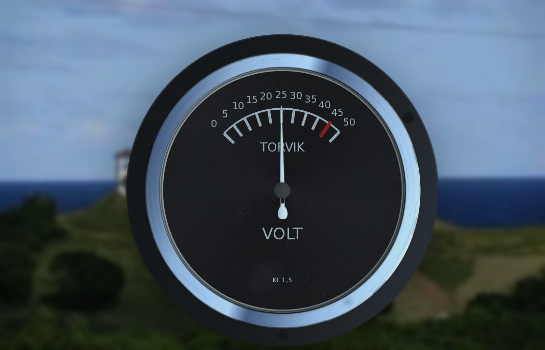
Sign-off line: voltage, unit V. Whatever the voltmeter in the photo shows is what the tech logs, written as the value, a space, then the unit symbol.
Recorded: 25 V
